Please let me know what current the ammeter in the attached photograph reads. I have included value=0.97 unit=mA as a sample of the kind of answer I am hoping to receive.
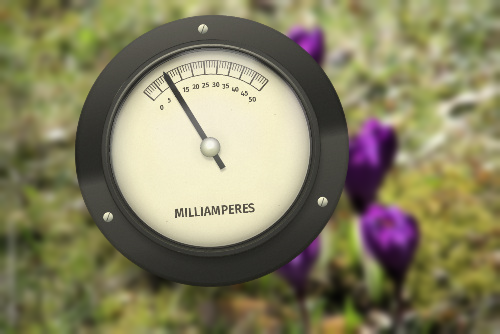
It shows value=10 unit=mA
